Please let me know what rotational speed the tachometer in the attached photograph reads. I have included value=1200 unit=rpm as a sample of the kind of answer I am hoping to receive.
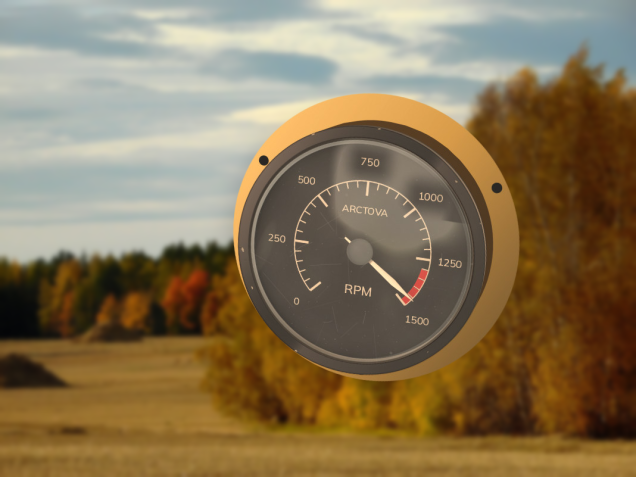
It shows value=1450 unit=rpm
